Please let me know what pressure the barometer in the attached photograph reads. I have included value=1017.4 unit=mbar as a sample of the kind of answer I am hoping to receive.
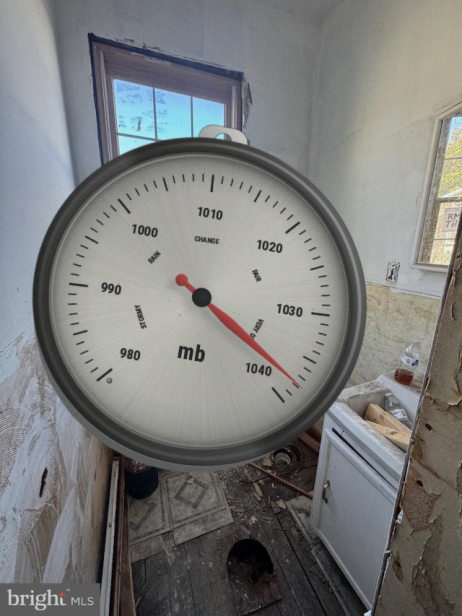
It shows value=1038 unit=mbar
